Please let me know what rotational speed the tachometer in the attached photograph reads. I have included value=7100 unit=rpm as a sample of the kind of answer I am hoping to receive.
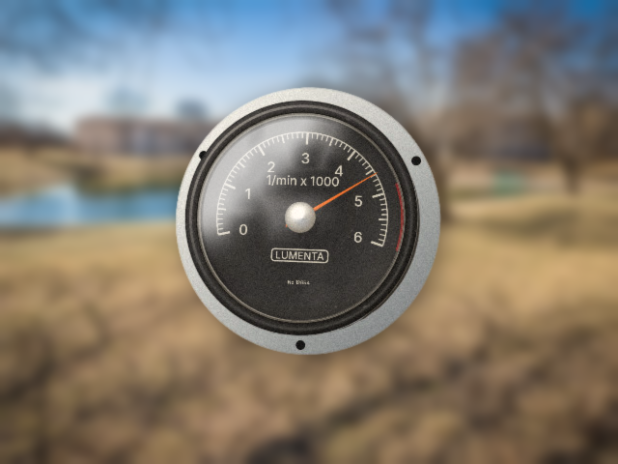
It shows value=4600 unit=rpm
